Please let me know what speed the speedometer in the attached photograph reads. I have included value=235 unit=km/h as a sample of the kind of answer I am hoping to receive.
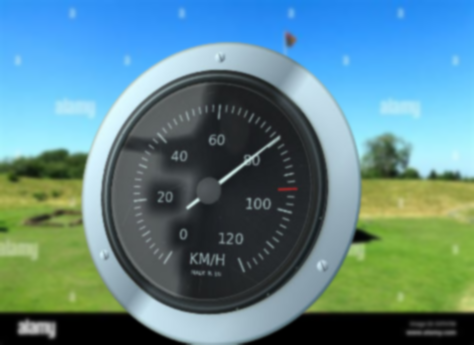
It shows value=80 unit=km/h
